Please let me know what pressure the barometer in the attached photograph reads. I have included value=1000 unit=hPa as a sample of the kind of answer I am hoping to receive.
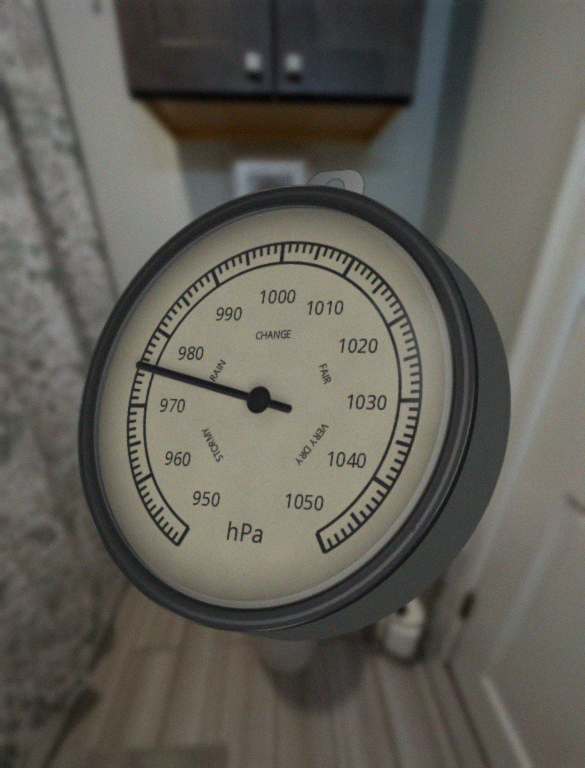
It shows value=975 unit=hPa
